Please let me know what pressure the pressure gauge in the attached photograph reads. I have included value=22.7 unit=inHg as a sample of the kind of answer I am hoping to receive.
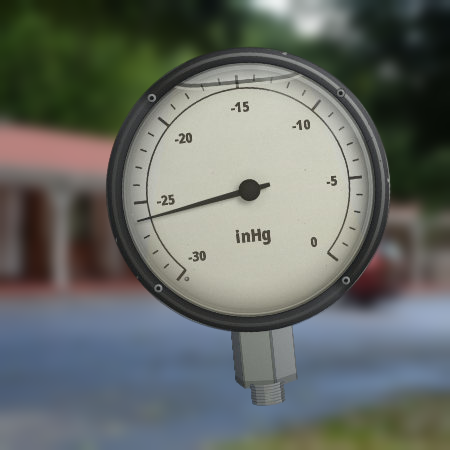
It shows value=-26 unit=inHg
